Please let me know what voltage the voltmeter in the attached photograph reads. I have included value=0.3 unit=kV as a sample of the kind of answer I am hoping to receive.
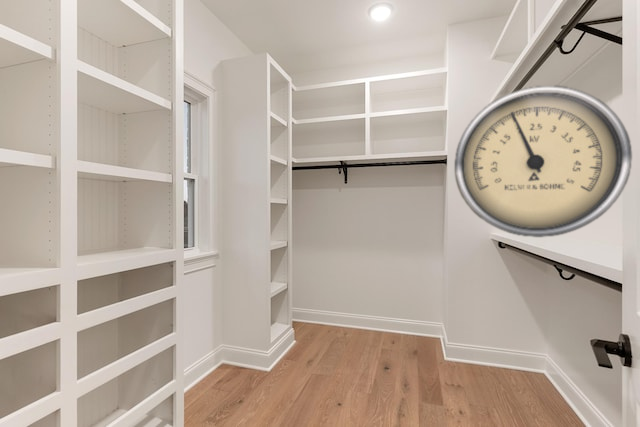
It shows value=2 unit=kV
